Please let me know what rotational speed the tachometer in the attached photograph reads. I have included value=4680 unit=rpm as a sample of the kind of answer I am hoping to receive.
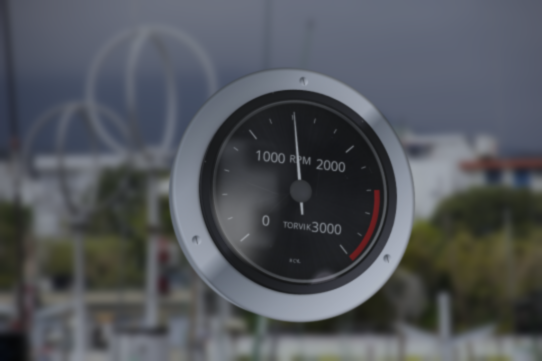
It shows value=1400 unit=rpm
